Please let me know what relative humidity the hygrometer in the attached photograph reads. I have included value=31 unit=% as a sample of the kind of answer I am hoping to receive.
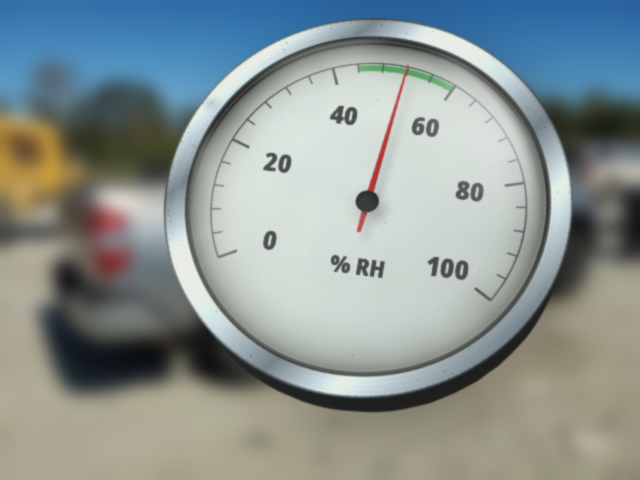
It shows value=52 unit=%
